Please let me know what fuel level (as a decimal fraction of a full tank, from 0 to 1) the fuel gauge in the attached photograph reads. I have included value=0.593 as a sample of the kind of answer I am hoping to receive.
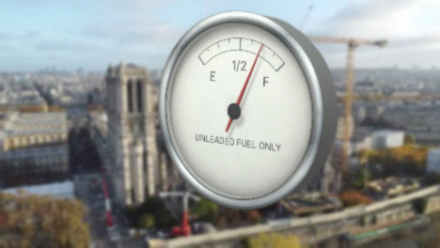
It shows value=0.75
